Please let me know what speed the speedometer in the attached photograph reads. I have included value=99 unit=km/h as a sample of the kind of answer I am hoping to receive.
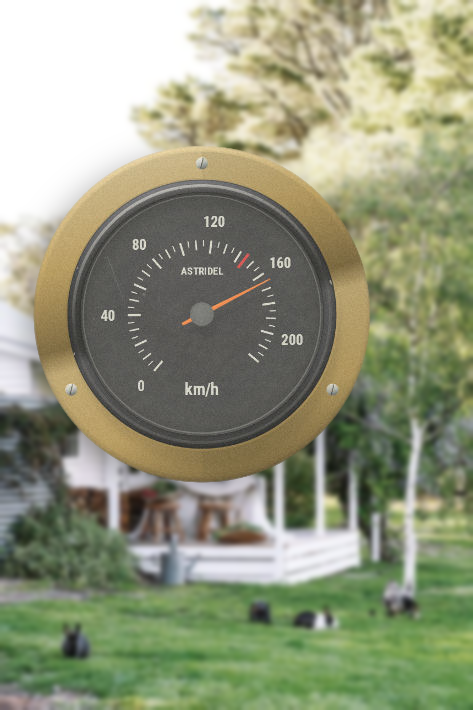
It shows value=165 unit=km/h
